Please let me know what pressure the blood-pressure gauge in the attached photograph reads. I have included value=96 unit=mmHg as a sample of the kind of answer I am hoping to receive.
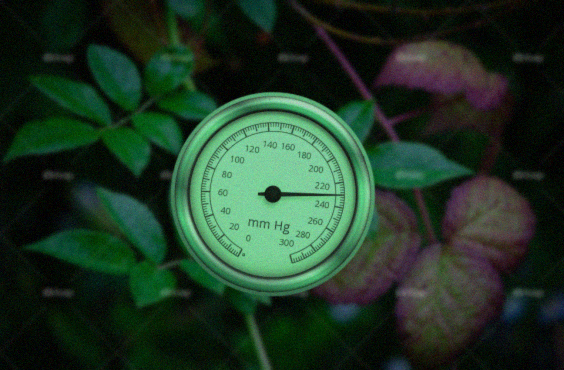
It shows value=230 unit=mmHg
